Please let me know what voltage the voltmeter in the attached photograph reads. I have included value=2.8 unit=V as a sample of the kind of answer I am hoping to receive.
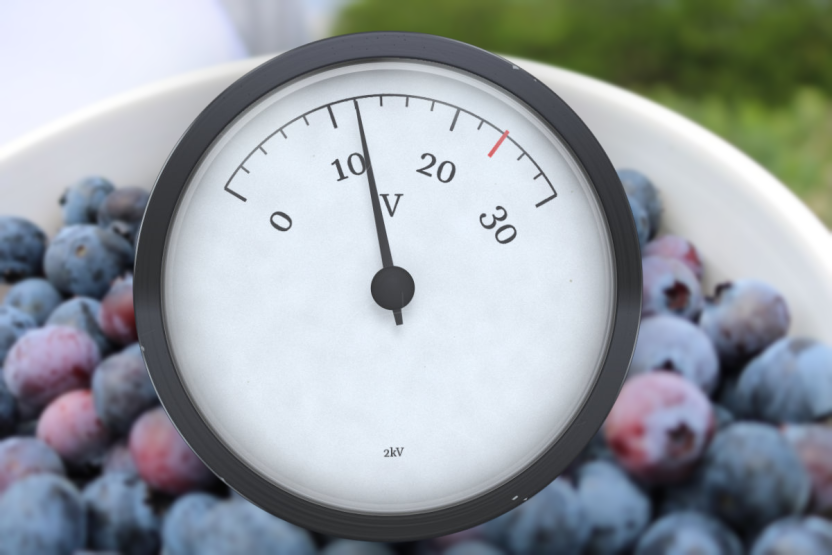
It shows value=12 unit=V
